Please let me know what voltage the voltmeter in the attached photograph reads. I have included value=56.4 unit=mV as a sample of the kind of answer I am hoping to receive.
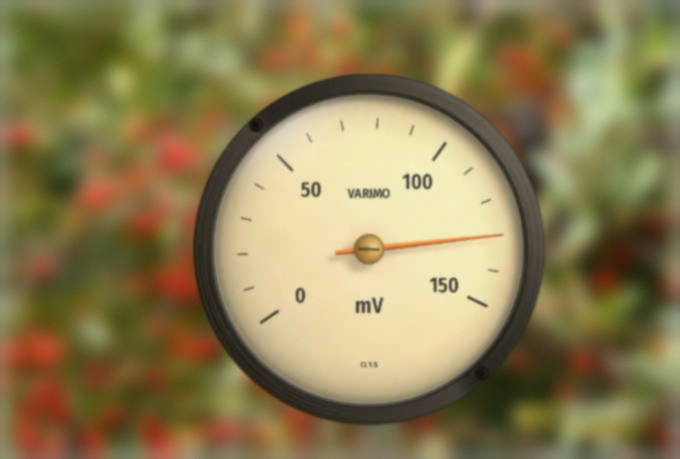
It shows value=130 unit=mV
